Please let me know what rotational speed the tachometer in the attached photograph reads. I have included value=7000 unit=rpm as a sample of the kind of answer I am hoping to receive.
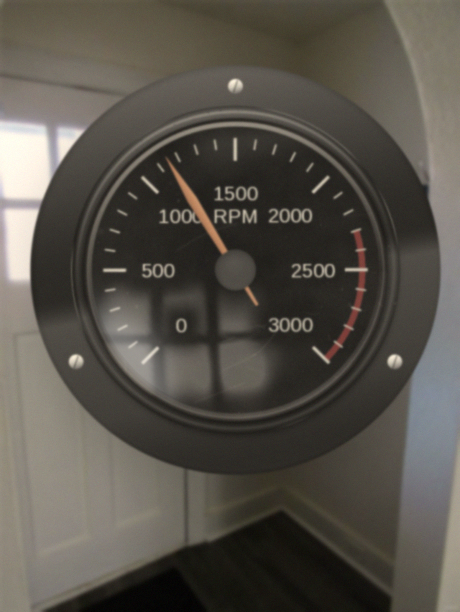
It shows value=1150 unit=rpm
